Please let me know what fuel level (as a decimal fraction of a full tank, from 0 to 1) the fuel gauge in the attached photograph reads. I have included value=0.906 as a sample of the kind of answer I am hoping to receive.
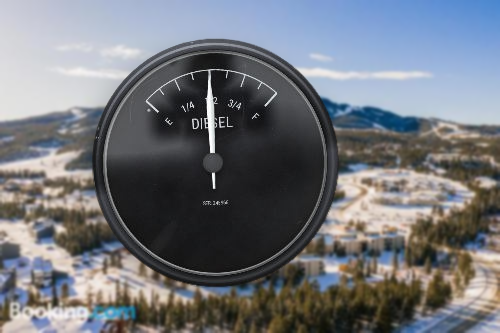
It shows value=0.5
